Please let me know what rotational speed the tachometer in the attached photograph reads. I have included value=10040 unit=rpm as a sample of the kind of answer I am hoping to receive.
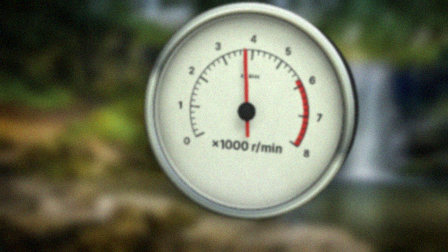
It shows value=3800 unit=rpm
